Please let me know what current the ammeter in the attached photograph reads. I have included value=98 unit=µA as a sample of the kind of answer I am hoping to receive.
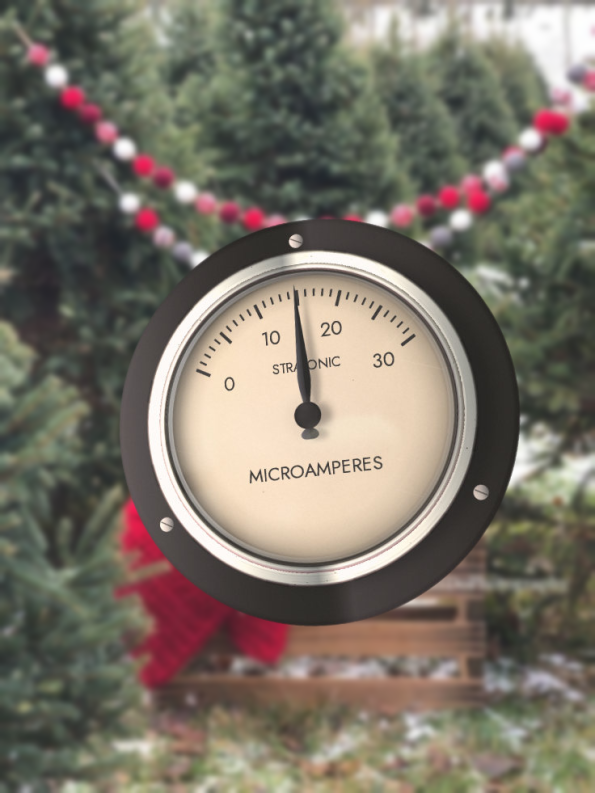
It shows value=15 unit=µA
